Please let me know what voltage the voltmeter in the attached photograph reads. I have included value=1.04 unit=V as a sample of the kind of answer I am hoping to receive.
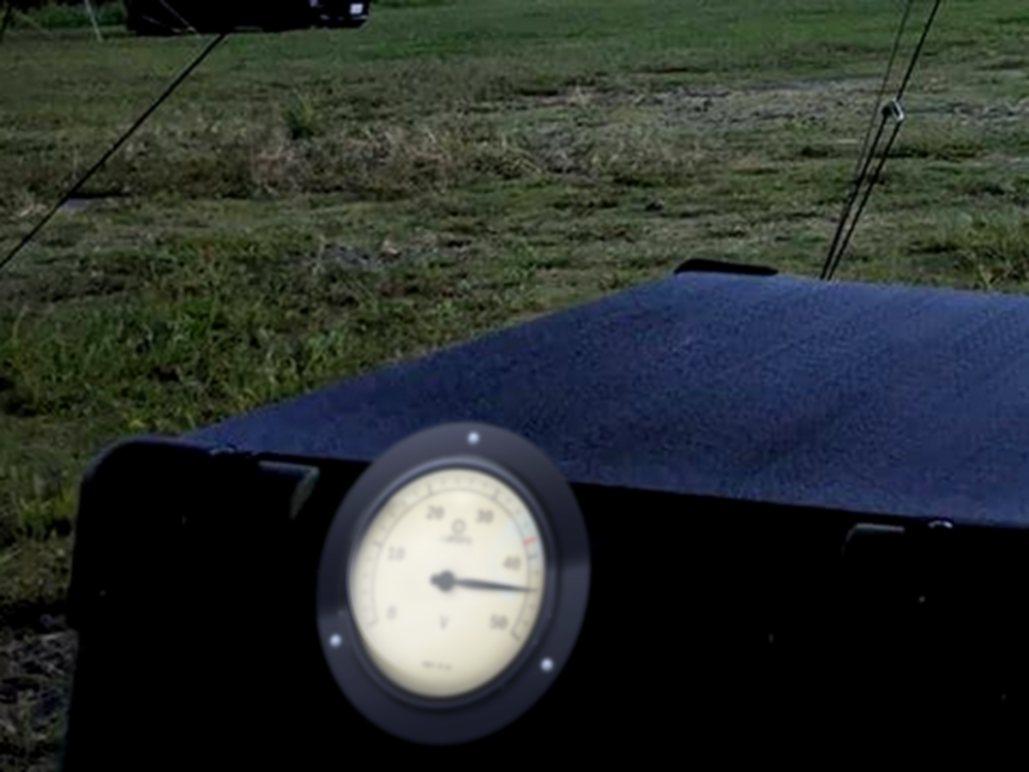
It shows value=44 unit=V
